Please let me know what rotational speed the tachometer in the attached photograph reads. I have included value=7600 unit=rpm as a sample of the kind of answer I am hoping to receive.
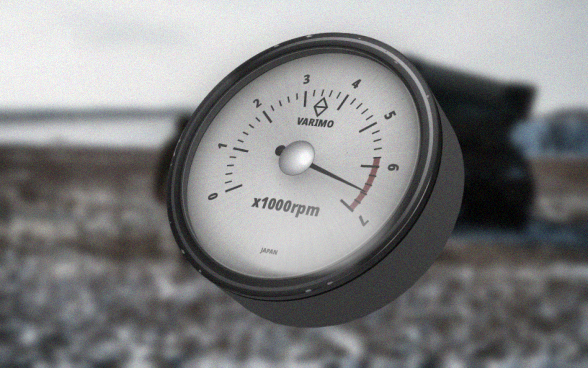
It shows value=6600 unit=rpm
